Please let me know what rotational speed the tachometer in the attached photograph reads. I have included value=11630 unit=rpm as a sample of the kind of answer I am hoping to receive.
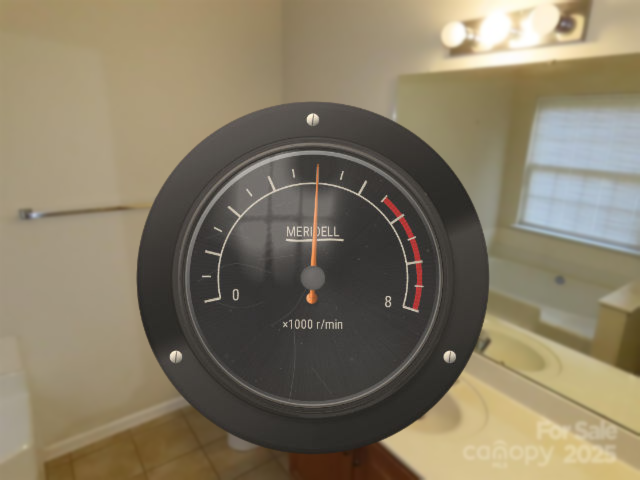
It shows value=4000 unit=rpm
